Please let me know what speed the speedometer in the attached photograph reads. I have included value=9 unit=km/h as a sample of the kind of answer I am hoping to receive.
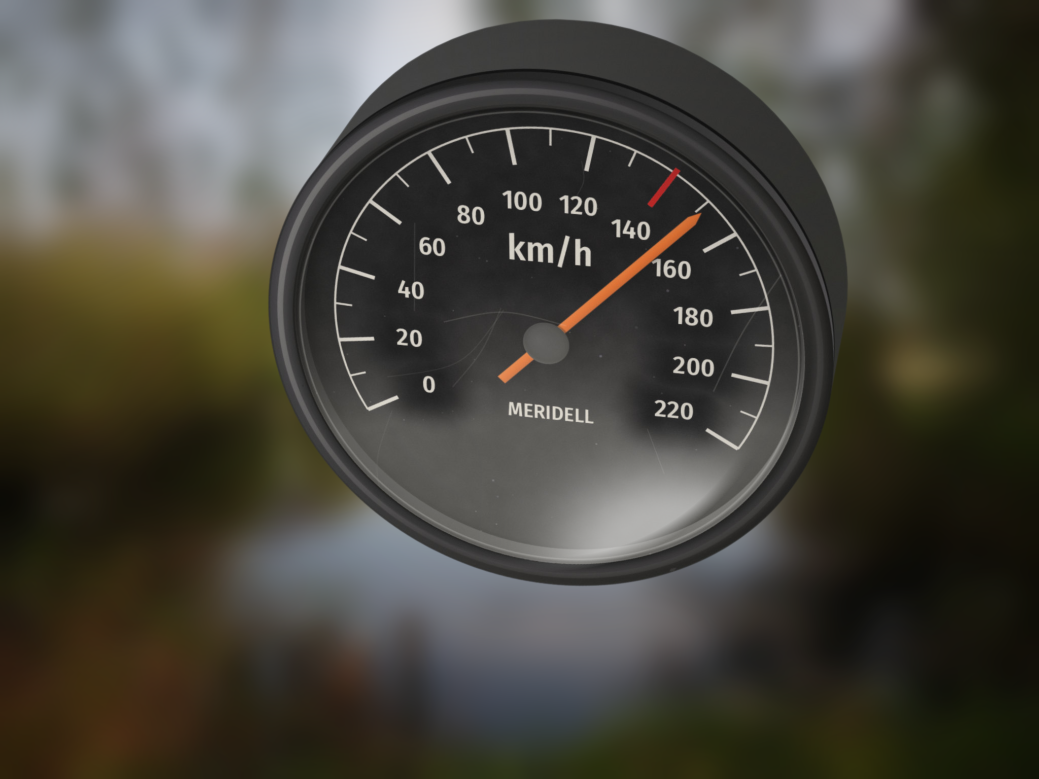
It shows value=150 unit=km/h
